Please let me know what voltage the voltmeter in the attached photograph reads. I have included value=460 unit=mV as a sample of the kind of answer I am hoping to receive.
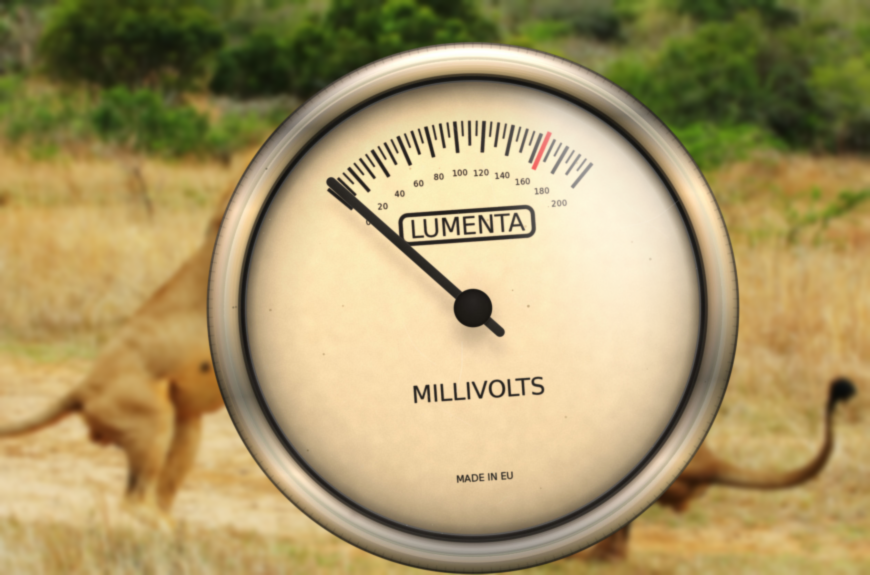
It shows value=5 unit=mV
